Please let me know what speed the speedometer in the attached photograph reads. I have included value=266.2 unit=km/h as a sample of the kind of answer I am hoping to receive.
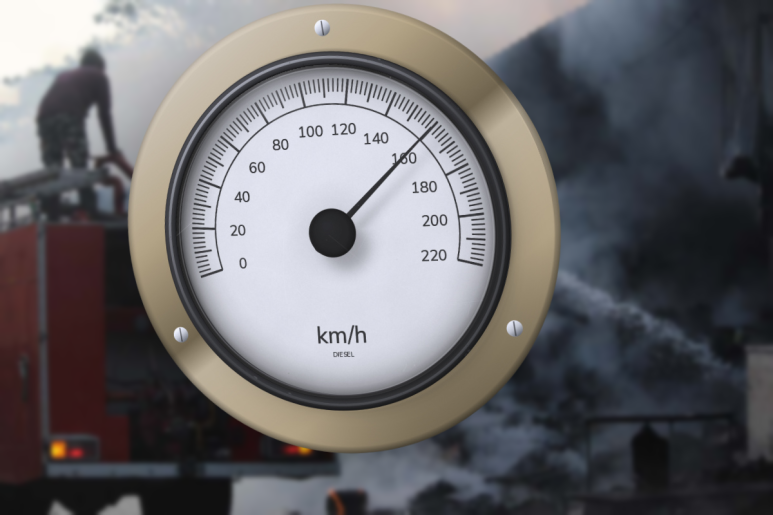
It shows value=160 unit=km/h
